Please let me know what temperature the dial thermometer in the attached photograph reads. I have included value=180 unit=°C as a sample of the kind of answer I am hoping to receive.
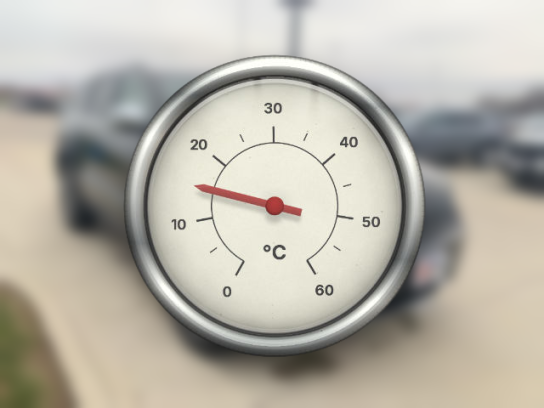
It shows value=15 unit=°C
